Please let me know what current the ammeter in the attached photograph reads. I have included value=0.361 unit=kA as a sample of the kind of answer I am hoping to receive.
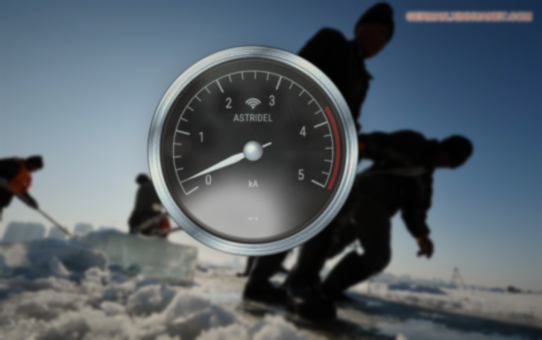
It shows value=0.2 unit=kA
